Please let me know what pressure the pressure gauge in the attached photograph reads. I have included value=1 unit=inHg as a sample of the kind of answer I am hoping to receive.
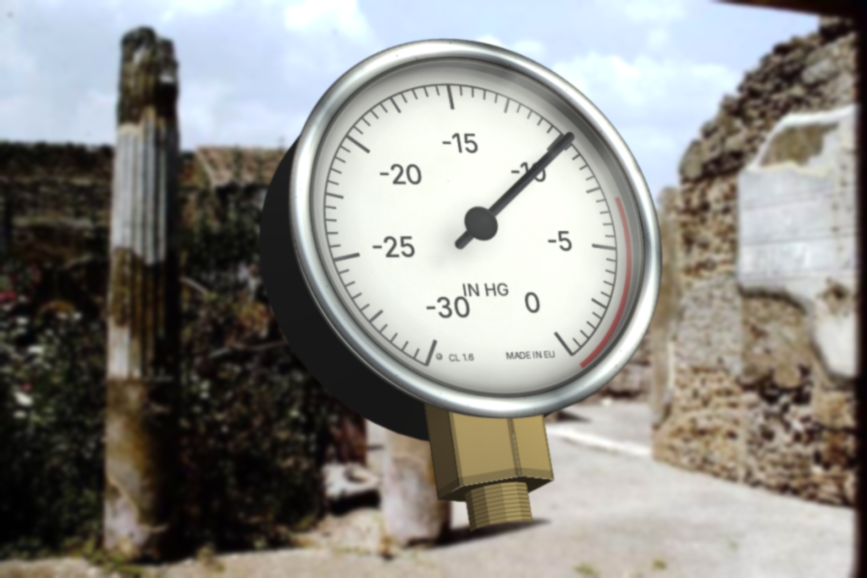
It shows value=-9.75 unit=inHg
